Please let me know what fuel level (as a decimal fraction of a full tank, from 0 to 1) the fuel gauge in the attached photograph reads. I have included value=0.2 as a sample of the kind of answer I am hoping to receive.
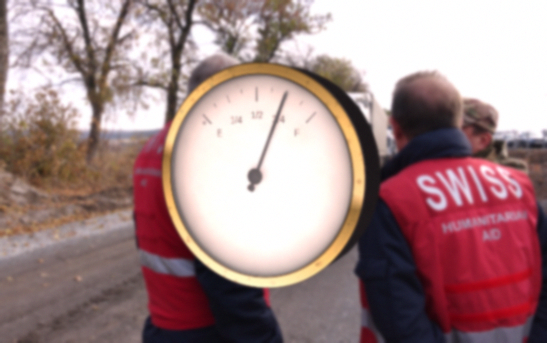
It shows value=0.75
